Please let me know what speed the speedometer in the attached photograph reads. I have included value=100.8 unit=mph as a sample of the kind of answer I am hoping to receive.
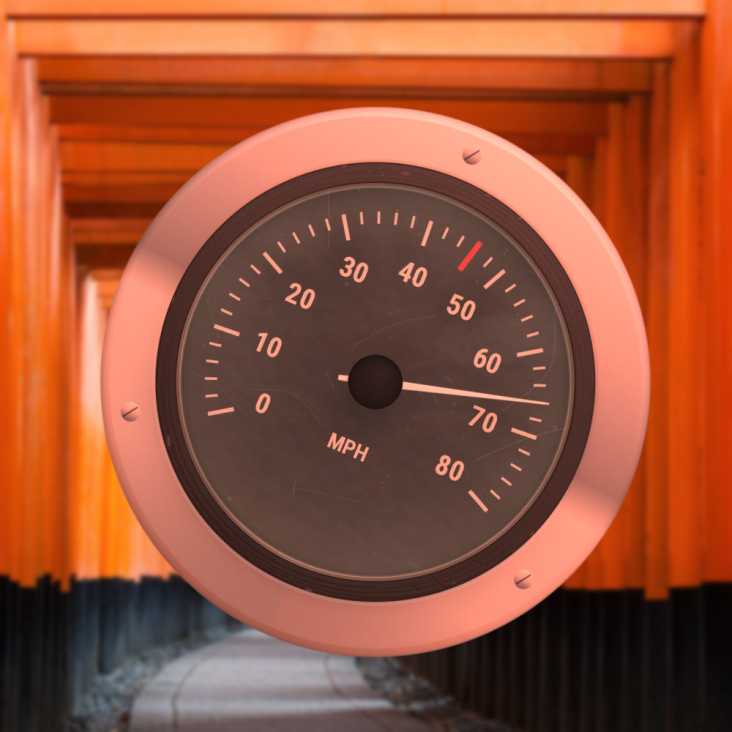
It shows value=66 unit=mph
